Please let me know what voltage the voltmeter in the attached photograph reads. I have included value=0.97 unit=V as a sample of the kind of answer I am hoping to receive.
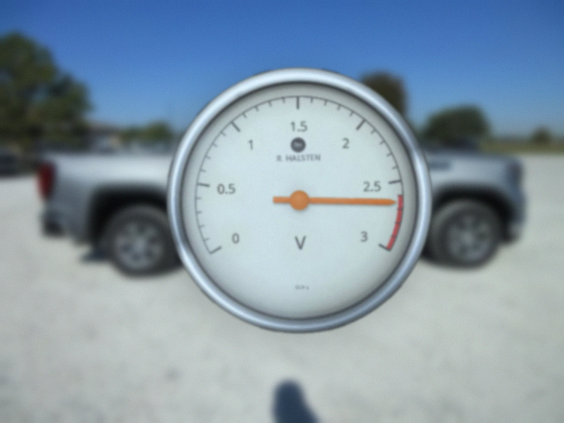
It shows value=2.65 unit=V
